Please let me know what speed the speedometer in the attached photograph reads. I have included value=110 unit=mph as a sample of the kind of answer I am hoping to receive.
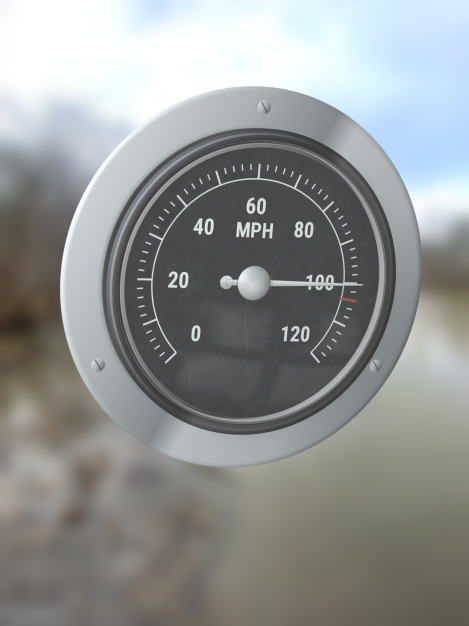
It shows value=100 unit=mph
